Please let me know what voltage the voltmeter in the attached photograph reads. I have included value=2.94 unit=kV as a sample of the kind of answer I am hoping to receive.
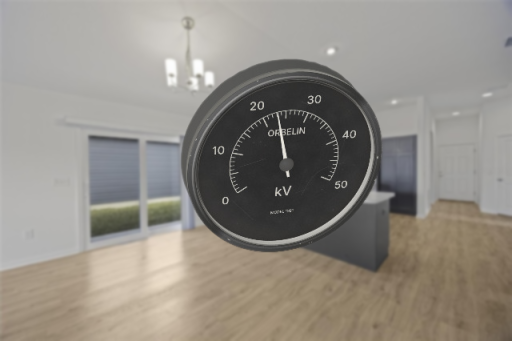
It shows value=23 unit=kV
